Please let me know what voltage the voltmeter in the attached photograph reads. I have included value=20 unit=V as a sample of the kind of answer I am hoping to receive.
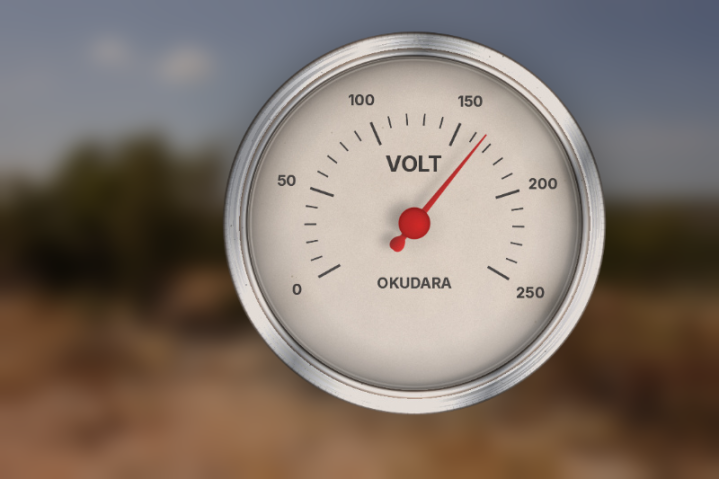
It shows value=165 unit=V
